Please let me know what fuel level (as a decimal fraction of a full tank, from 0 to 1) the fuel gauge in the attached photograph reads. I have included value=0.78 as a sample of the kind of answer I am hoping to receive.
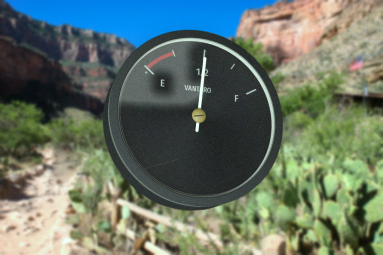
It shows value=0.5
